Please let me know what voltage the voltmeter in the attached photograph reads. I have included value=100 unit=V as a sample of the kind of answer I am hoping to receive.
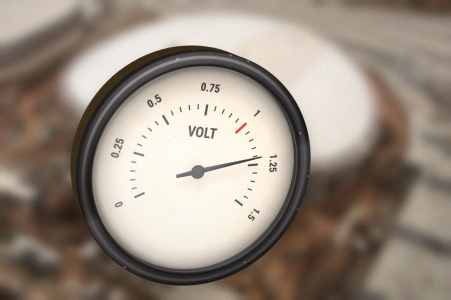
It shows value=1.2 unit=V
